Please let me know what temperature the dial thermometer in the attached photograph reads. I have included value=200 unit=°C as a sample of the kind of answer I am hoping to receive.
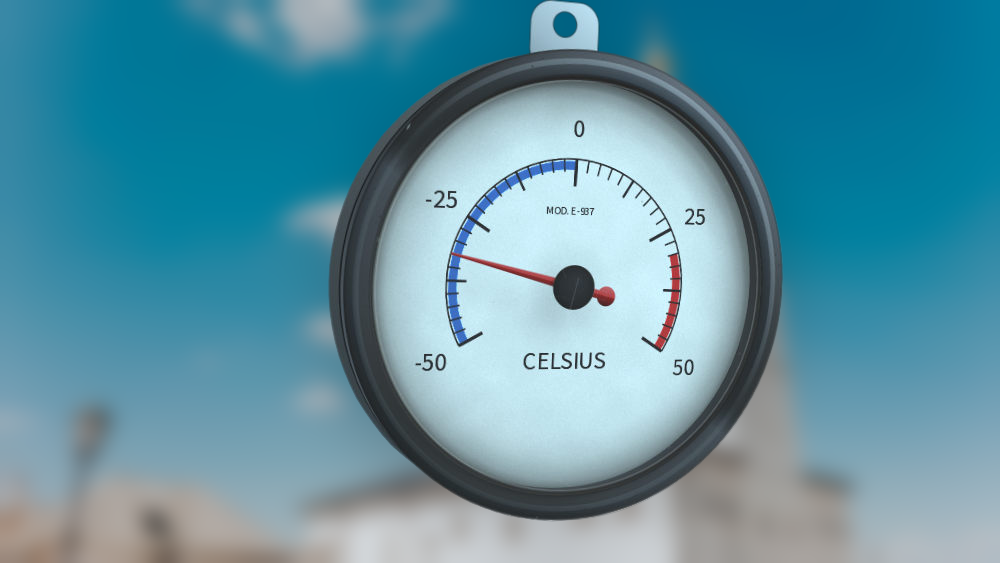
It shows value=-32.5 unit=°C
